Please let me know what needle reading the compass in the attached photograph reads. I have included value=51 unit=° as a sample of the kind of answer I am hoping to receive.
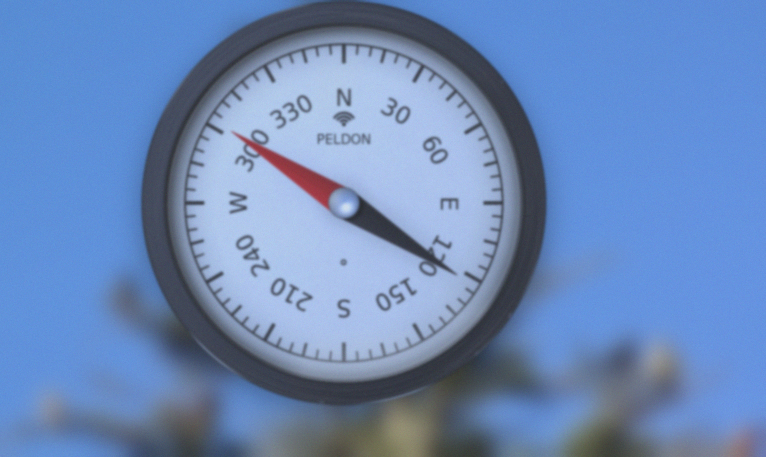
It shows value=302.5 unit=°
